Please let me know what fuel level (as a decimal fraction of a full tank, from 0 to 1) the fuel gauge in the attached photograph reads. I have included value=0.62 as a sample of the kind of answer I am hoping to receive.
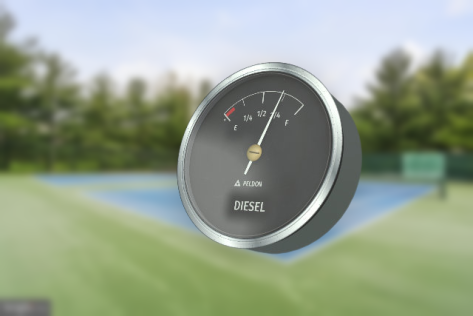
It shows value=0.75
